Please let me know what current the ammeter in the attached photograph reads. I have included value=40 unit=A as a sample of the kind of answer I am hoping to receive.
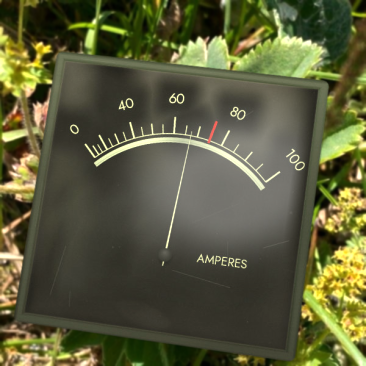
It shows value=67.5 unit=A
